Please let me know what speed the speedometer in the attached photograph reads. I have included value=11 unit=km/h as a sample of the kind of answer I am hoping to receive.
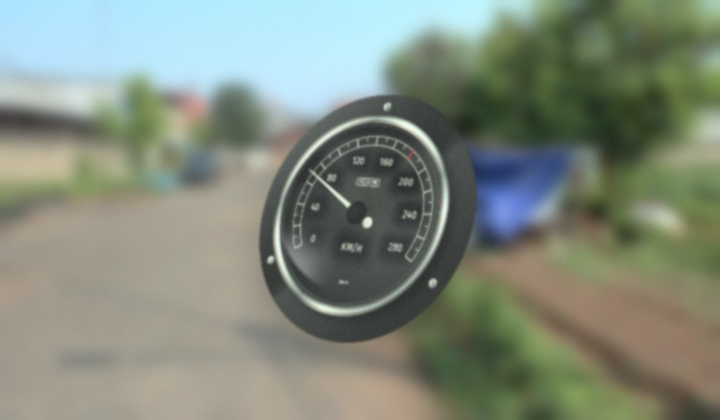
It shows value=70 unit=km/h
